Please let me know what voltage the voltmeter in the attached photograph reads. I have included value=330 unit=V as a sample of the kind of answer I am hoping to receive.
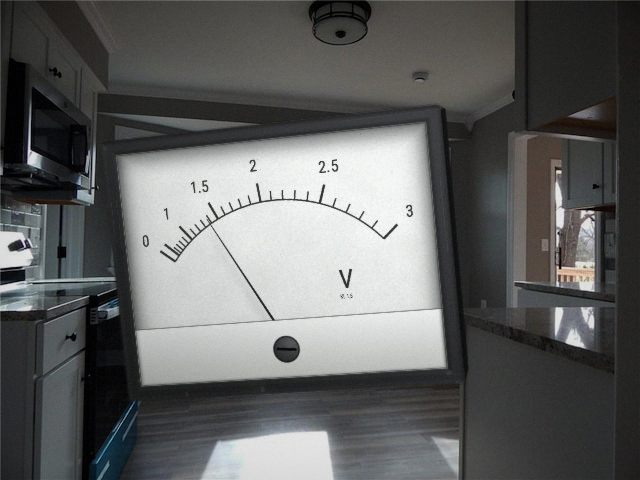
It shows value=1.4 unit=V
